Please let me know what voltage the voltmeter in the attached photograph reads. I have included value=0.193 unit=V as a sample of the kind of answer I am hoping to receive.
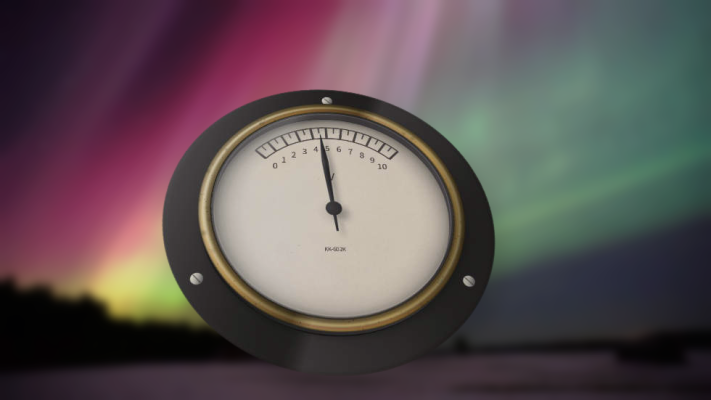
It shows value=4.5 unit=V
